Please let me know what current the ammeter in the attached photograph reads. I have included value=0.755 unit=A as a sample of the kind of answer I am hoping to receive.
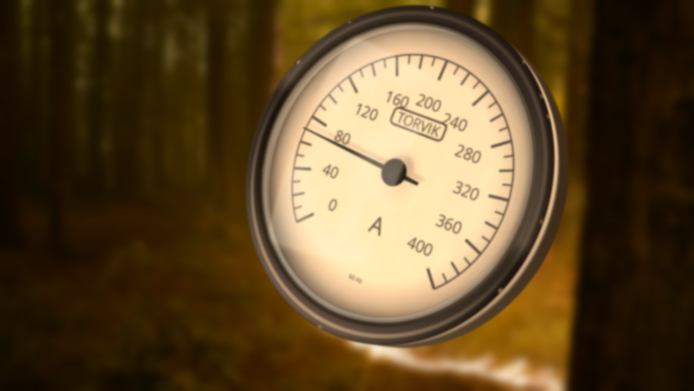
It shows value=70 unit=A
